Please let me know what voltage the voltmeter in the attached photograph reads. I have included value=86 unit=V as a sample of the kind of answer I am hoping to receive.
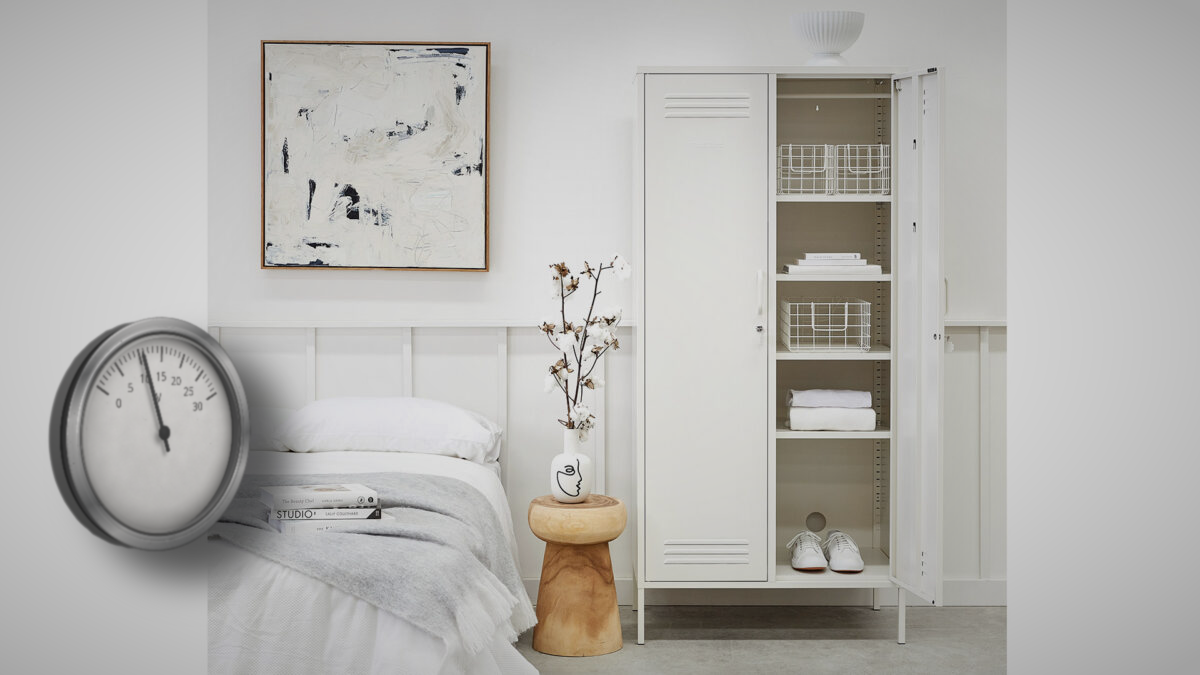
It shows value=10 unit=V
